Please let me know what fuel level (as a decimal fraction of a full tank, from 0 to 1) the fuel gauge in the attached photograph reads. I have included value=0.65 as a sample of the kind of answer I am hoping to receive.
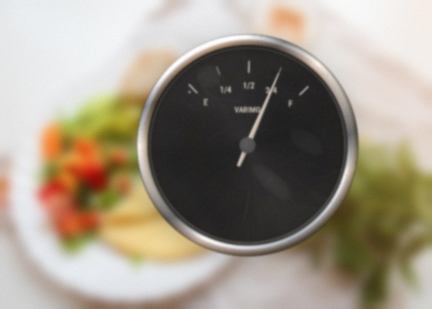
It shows value=0.75
